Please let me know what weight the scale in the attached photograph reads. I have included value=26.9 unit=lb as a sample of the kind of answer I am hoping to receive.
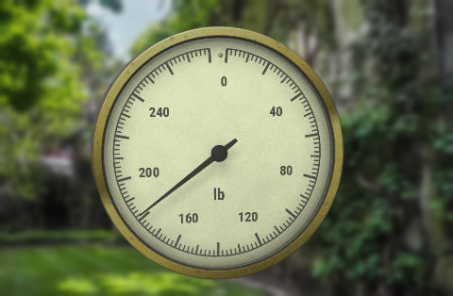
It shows value=182 unit=lb
